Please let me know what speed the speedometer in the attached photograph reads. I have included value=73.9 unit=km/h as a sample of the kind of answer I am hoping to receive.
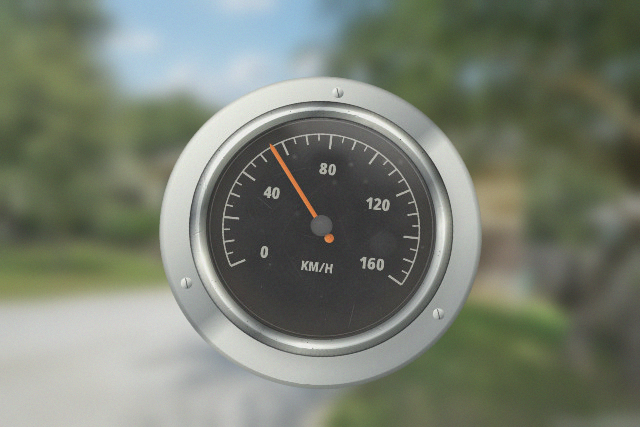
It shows value=55 unit=km/h
